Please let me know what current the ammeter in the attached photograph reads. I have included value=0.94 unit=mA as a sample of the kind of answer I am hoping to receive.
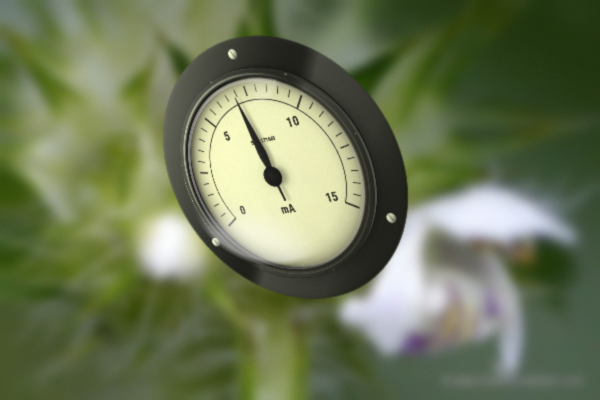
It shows value=7 unit=mA
